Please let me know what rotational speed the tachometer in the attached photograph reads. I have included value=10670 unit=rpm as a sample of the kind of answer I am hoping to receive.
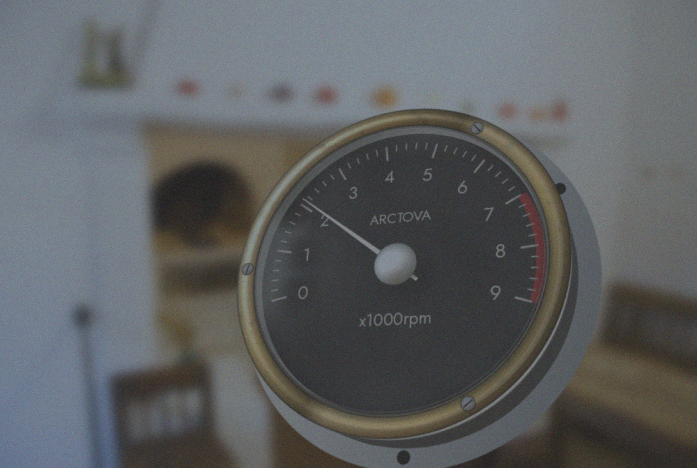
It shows value=2100 unit=rpm
